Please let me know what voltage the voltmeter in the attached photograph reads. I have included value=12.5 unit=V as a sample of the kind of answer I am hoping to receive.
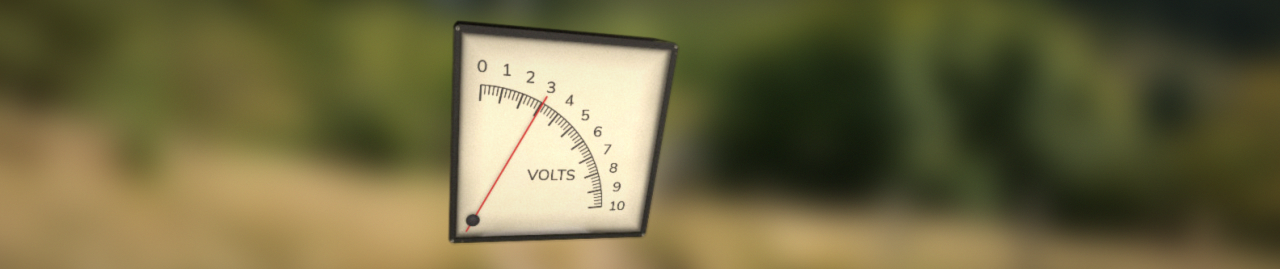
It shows value=3 unit=V
